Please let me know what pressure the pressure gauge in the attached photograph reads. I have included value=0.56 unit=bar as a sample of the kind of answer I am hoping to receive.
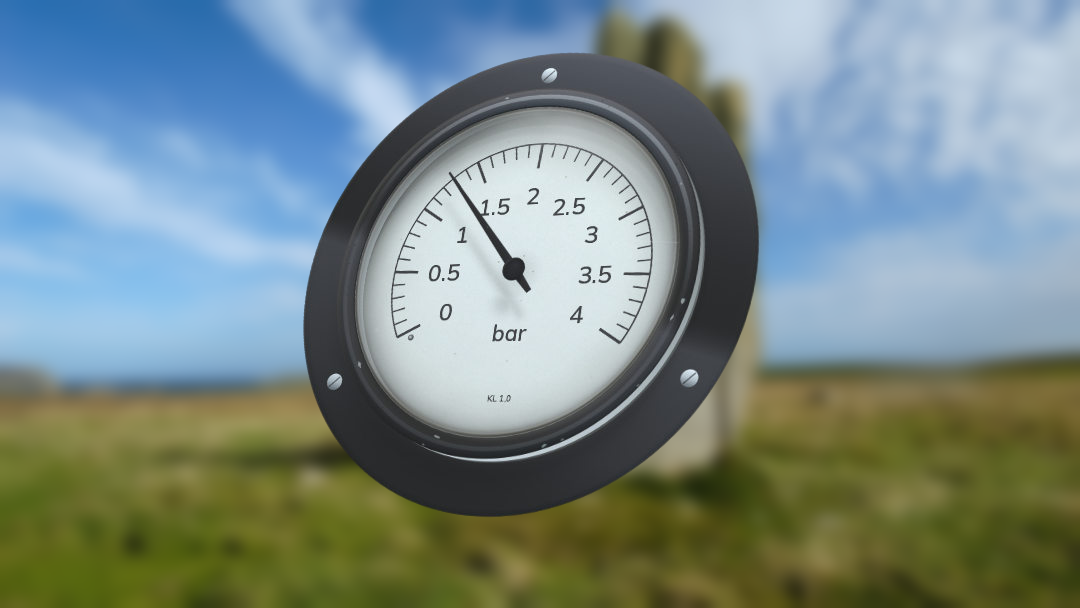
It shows value=1.3 unit=bar
